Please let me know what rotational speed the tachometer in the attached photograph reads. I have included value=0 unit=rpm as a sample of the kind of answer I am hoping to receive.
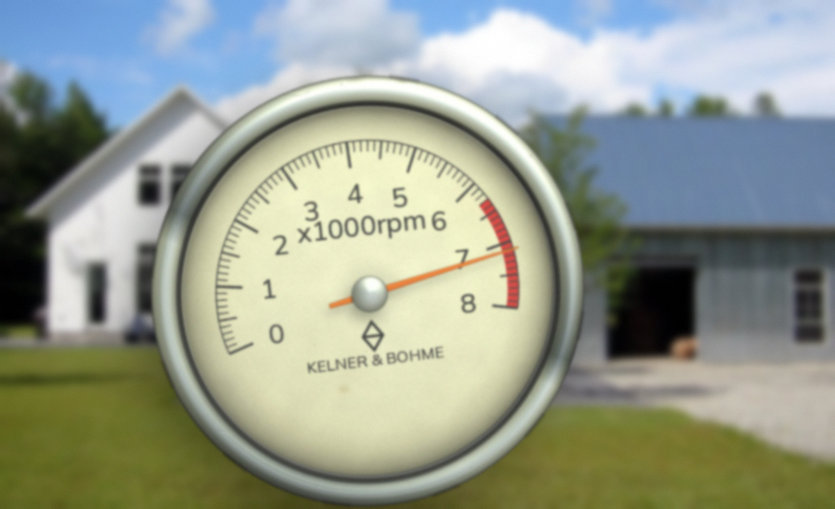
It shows value=7100 unit=rpm
